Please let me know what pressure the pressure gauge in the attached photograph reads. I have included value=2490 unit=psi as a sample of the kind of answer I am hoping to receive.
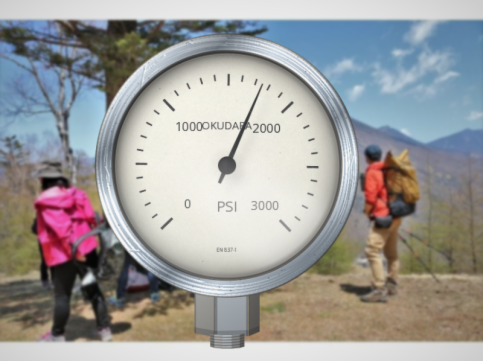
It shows value=1750 unit=psi
